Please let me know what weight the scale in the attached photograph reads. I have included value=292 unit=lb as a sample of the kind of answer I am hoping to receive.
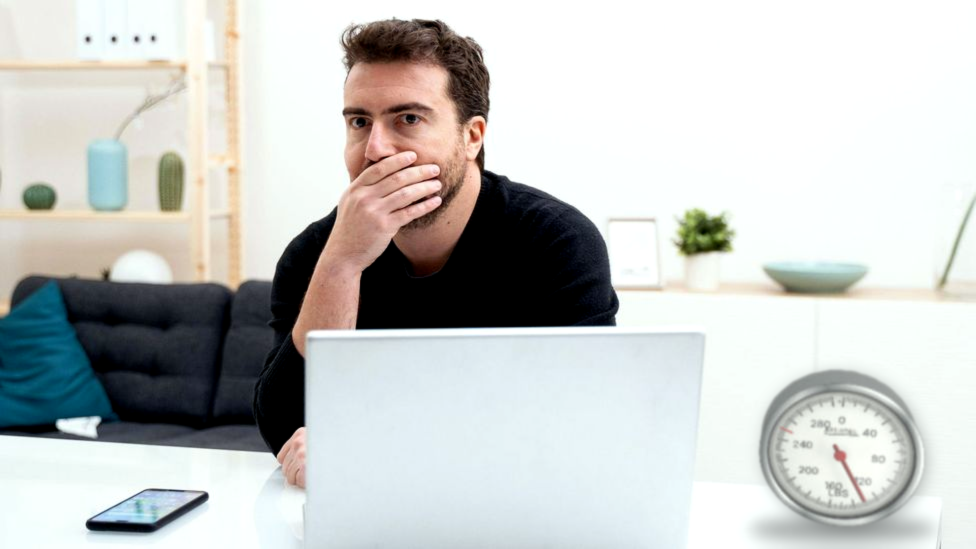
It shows value=130 unit=lb
